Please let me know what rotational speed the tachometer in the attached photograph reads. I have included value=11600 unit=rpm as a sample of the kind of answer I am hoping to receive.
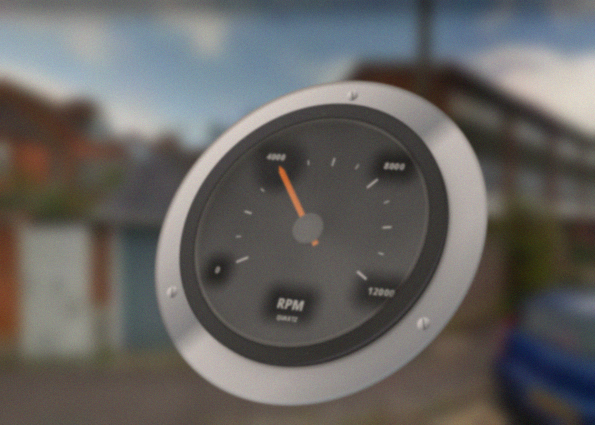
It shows value=4000 unit=rpm
